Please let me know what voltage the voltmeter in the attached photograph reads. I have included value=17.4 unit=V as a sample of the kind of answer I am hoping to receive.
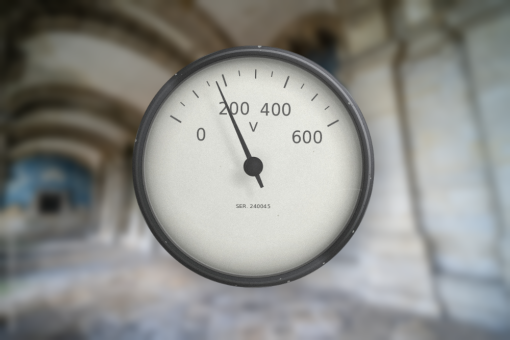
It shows value=175 unit=V
